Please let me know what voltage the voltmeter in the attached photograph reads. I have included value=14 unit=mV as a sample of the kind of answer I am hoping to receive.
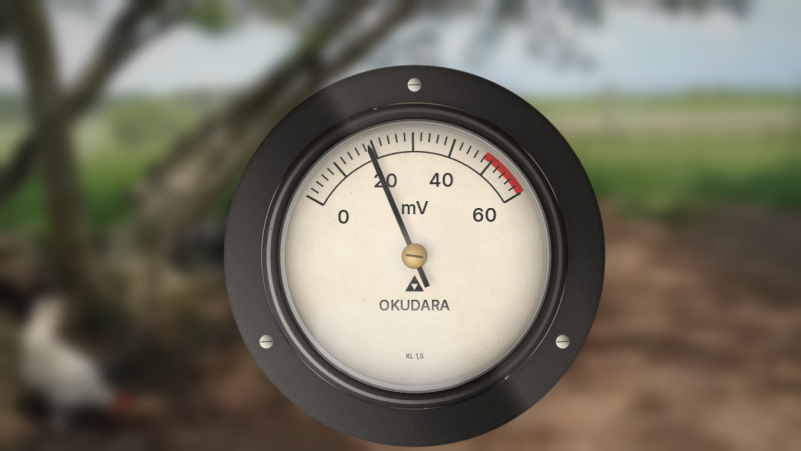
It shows value=19 unit=mV
